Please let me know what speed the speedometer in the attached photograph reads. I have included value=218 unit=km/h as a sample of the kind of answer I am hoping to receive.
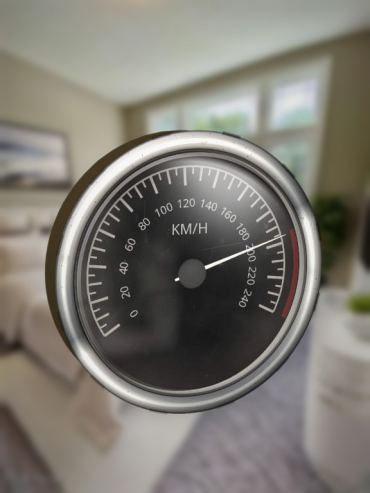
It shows value=195 unit=km/h
